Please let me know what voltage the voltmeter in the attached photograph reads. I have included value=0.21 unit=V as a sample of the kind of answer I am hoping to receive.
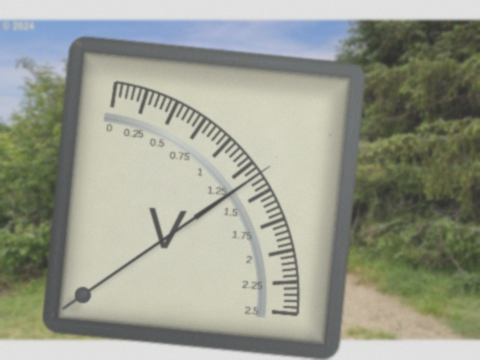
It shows value=1.35 unit=V
